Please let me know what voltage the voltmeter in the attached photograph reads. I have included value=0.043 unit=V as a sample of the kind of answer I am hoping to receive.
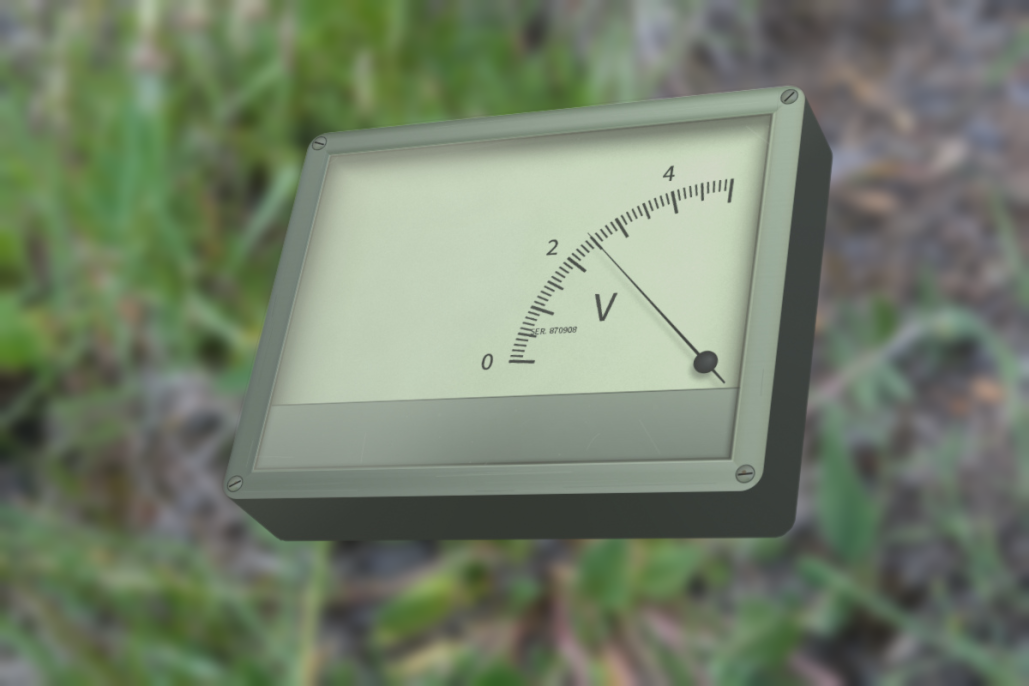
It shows value=2.5 unit=V
